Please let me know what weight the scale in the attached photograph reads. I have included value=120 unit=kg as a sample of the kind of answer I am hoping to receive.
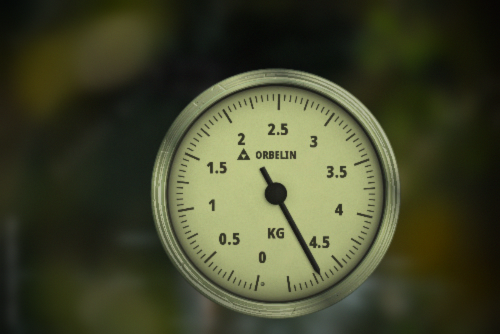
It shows value=4.7 unit=kg
